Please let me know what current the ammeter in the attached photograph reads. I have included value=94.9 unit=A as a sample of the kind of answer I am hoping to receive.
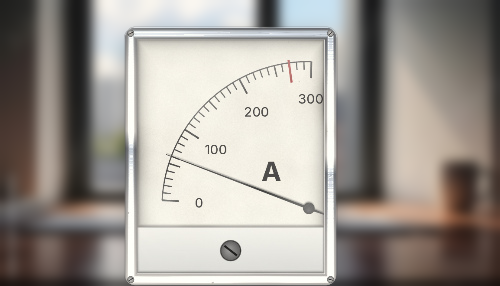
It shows value=60 unit=A
